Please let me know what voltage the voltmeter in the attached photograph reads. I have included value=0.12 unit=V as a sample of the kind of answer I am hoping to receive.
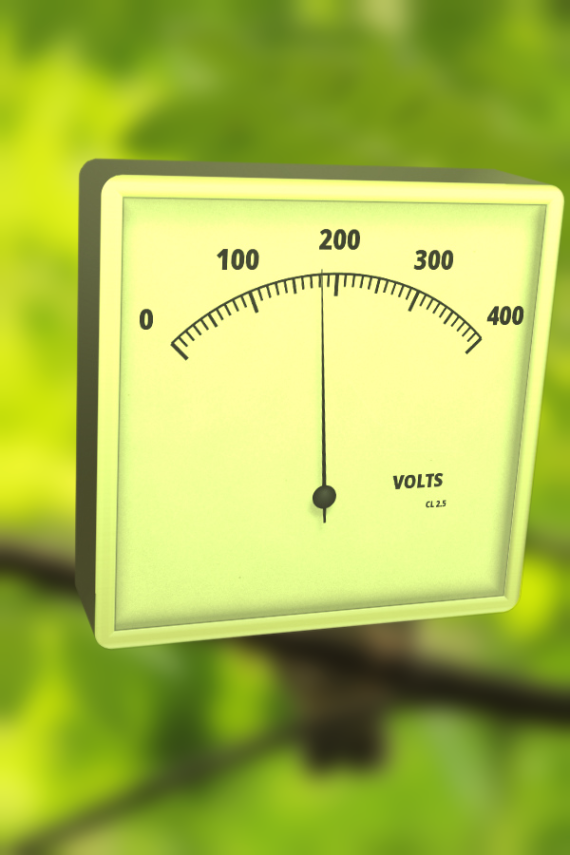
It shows value=180 unit=V
